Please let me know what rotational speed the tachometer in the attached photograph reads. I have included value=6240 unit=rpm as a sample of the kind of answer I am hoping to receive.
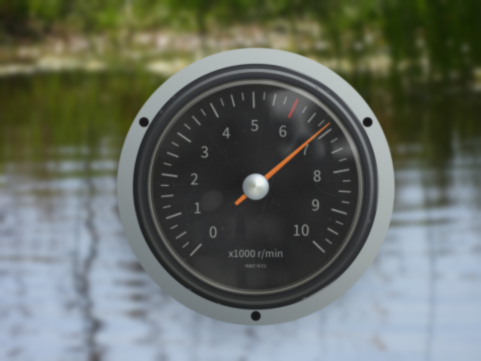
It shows value=6875 unit=rpm
